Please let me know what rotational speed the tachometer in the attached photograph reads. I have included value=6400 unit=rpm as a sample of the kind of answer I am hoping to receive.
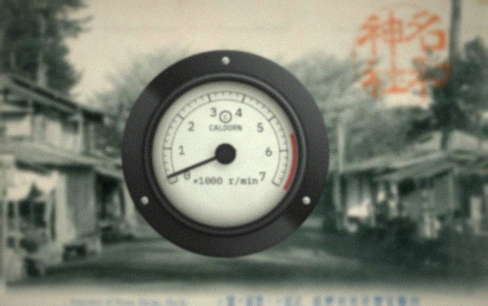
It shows value=200 unit=rpm
